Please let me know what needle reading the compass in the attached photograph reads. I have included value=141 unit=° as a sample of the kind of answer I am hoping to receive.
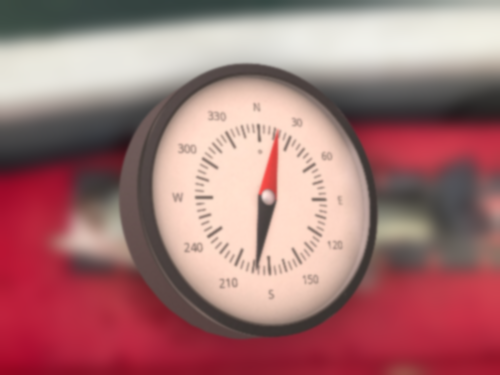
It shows value=15 unit=°
